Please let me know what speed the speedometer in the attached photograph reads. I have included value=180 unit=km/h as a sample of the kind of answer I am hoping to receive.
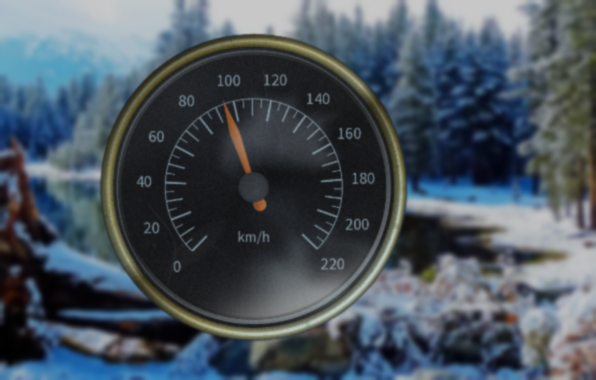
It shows value=95 unit=km/h
